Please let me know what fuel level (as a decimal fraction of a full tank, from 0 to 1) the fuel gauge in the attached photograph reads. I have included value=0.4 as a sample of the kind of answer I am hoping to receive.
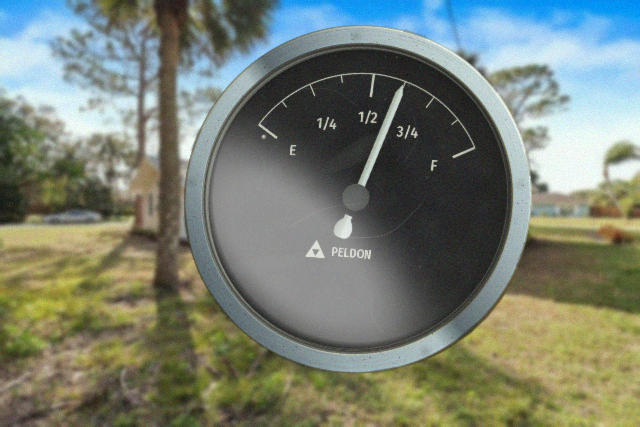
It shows value=0.625
